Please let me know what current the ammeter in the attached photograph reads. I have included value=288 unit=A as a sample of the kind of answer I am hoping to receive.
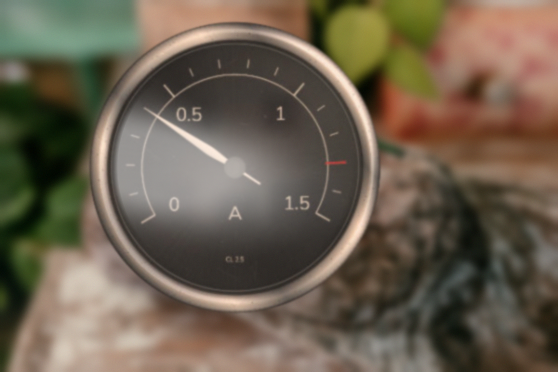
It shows value=0.4 unit=A
